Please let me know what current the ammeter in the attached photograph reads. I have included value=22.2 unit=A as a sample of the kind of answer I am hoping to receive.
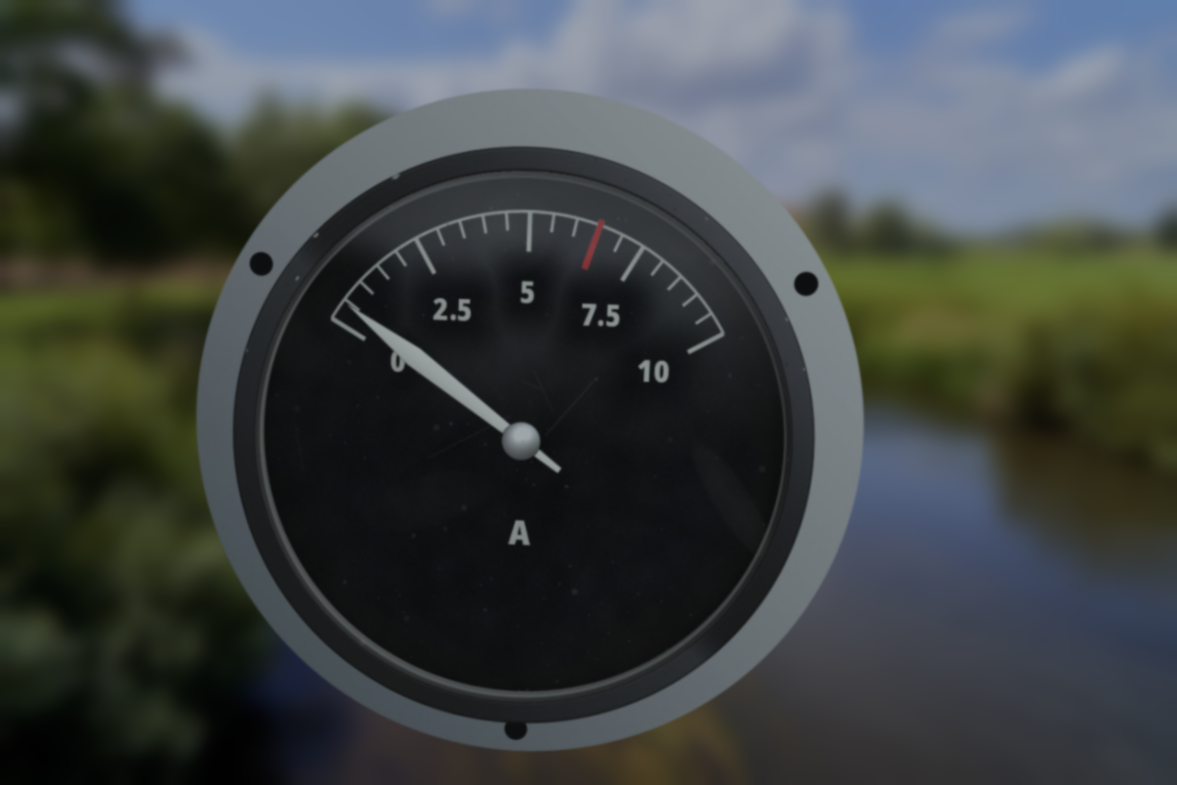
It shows value=0.5 unit=A
